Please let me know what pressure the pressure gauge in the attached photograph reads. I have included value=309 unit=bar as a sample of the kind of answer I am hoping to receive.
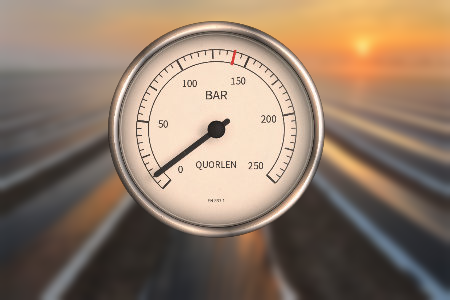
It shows value=10 unit=bar
